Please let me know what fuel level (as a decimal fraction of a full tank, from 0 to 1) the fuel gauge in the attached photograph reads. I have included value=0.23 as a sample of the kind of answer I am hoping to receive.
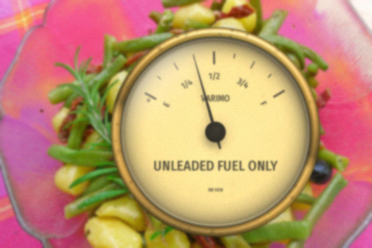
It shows value=0.375
